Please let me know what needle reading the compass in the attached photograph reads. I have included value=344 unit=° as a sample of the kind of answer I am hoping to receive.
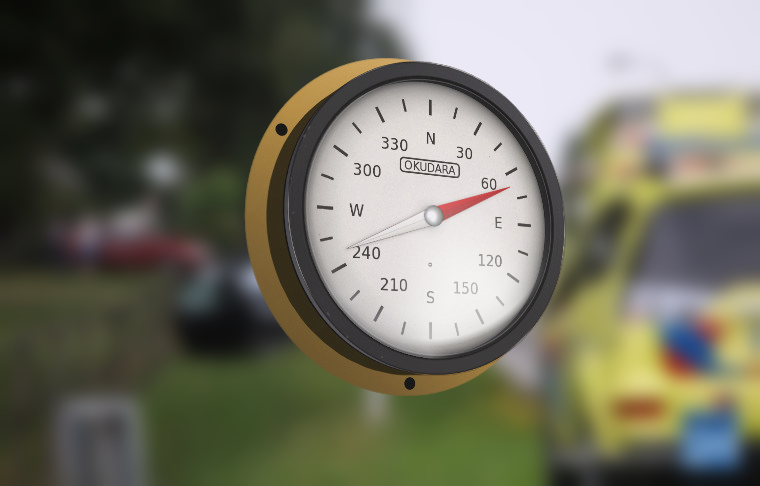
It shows value=67.5 unit=°
